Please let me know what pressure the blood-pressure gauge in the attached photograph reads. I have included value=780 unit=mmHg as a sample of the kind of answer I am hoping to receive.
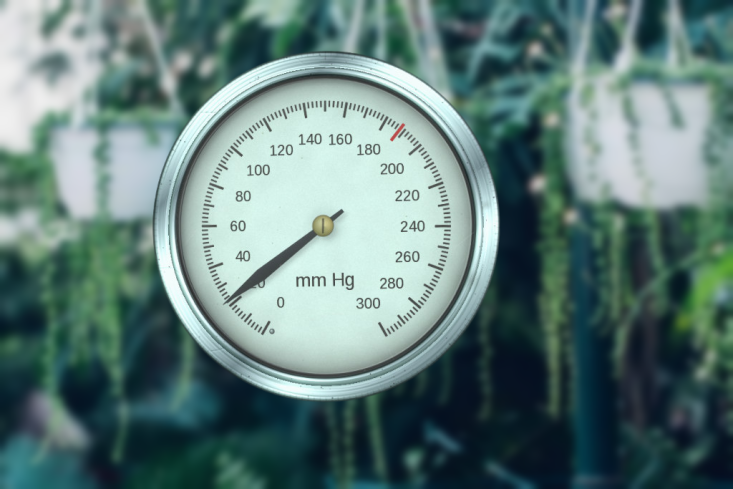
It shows value=22 unit=mmHg
